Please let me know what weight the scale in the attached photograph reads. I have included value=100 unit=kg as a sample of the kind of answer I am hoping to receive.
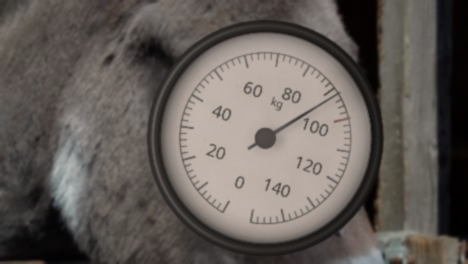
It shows value=92 unit=kg
